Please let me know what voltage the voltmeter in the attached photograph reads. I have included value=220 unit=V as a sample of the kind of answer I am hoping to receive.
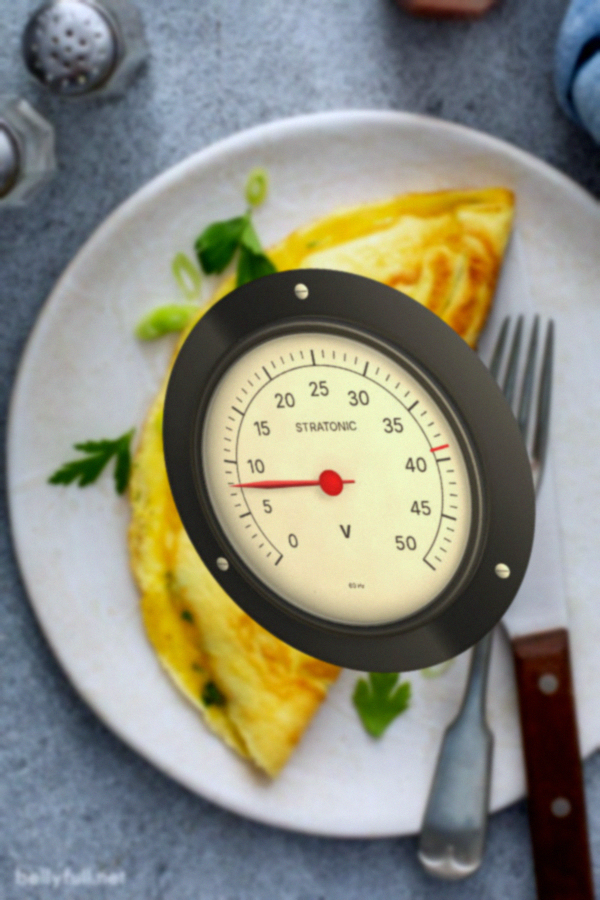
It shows value=8 unit=V
